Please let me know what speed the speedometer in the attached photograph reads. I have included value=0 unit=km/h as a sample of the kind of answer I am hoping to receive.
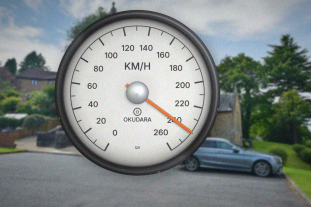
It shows value=240 unit=km/h
